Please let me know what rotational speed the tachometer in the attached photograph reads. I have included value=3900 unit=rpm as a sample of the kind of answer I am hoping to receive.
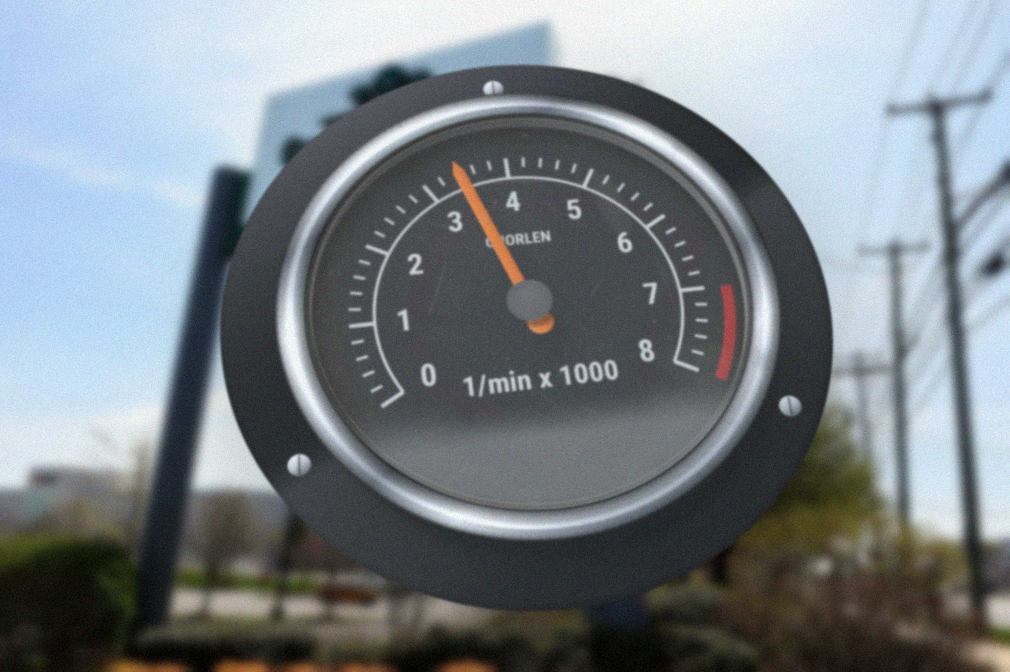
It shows value=3400 unit=rpm
